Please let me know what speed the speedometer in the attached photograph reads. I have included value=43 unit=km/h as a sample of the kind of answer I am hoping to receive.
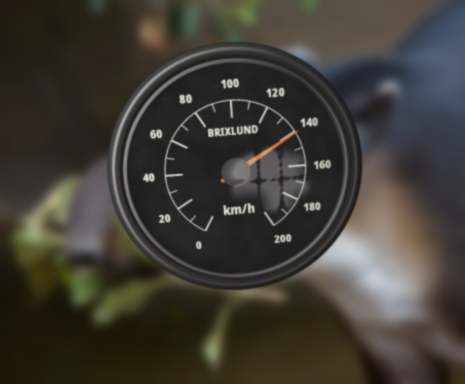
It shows value=140 unit=km/h
